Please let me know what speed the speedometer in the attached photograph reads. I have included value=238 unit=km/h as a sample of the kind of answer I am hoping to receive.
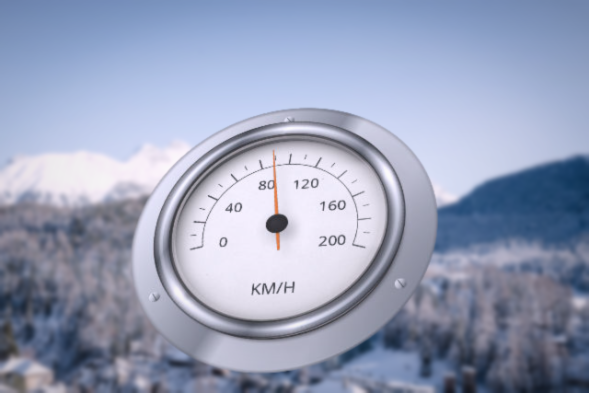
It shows value=90 unit=km/h
